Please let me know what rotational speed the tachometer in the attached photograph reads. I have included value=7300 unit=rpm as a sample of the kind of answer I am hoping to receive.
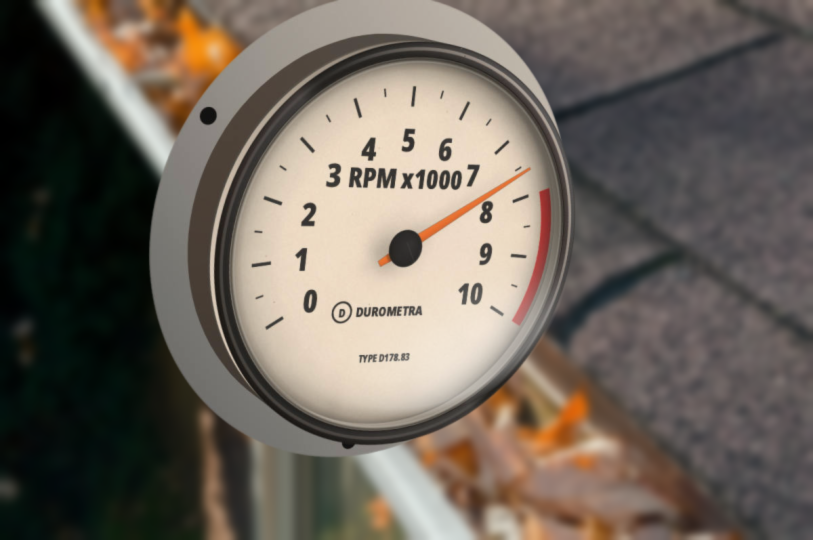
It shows value=7500 unit=rpm
